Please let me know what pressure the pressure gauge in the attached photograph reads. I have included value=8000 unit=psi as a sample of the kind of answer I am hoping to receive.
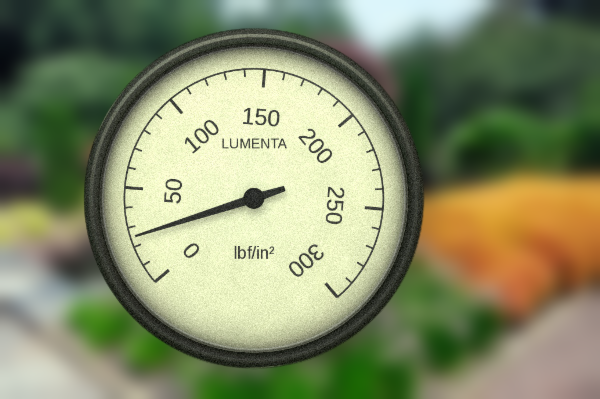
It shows value=25 unit=psi
